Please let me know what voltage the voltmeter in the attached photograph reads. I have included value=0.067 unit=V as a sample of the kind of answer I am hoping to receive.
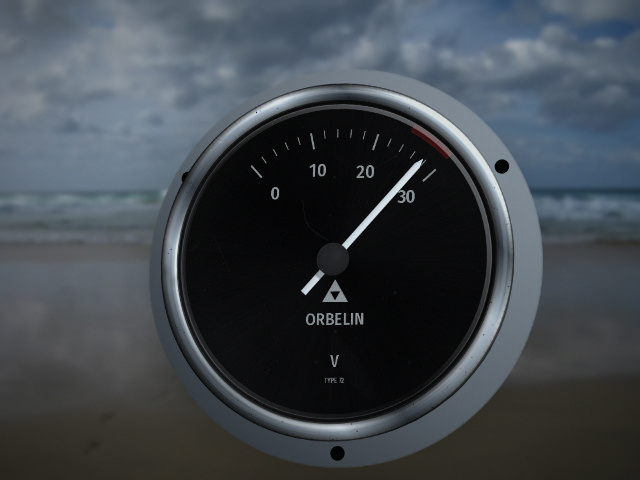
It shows value=28 unit=V
